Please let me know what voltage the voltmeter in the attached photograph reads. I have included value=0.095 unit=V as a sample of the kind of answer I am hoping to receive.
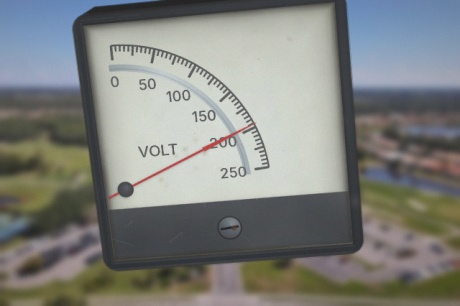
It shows value=195 unit=V
